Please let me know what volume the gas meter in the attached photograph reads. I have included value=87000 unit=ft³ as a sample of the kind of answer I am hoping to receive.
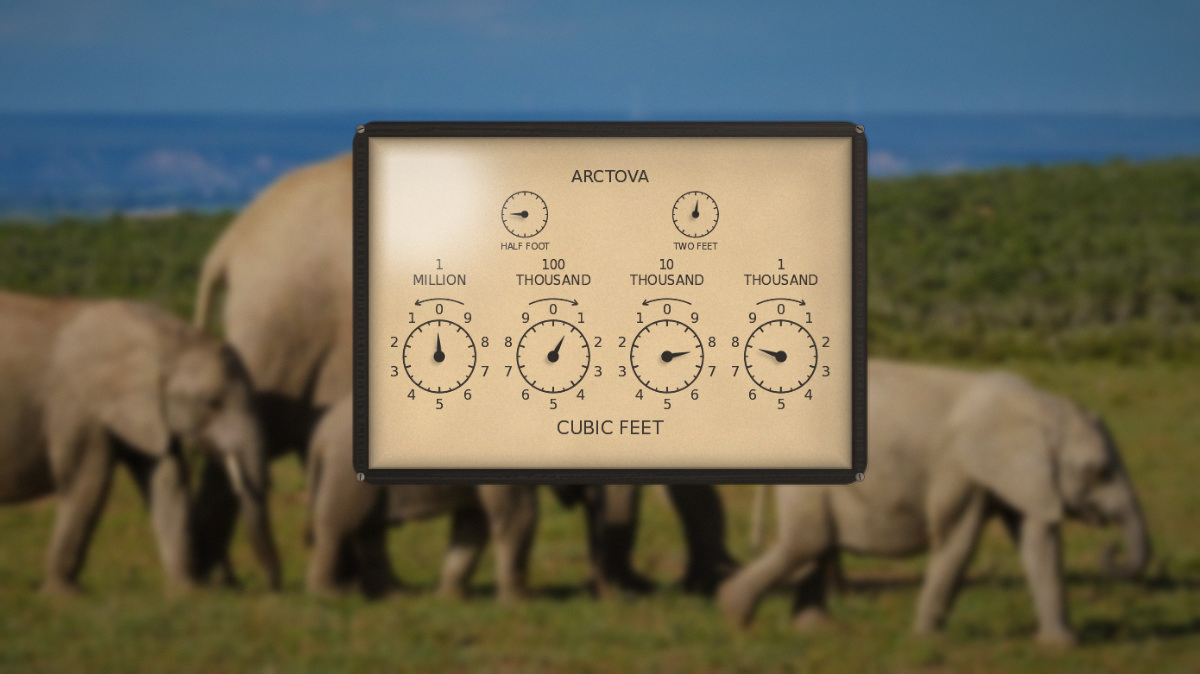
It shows value=7800 unit=ft³
